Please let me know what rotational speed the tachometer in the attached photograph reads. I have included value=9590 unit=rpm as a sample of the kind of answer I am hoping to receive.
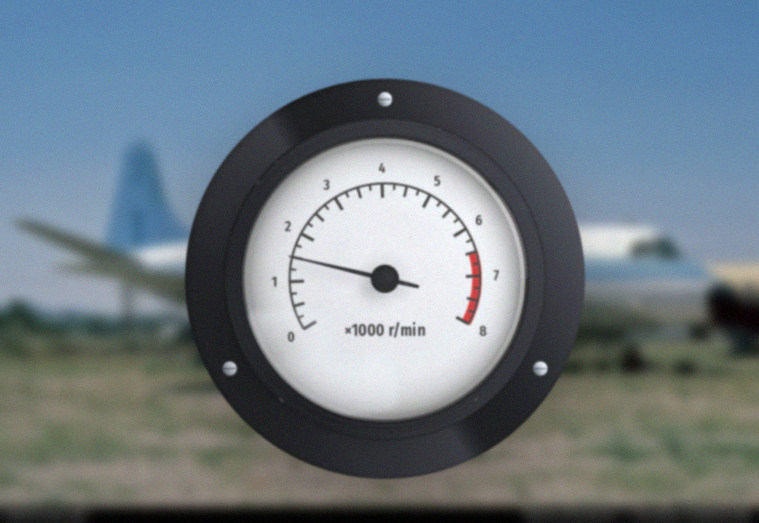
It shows value=1500 unit=rpm
